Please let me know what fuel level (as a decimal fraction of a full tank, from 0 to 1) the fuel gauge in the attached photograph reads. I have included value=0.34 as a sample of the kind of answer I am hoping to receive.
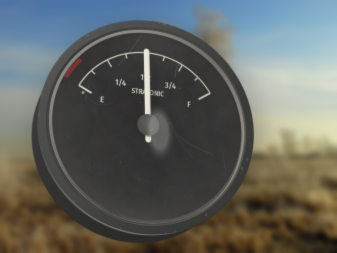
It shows value=0.5
